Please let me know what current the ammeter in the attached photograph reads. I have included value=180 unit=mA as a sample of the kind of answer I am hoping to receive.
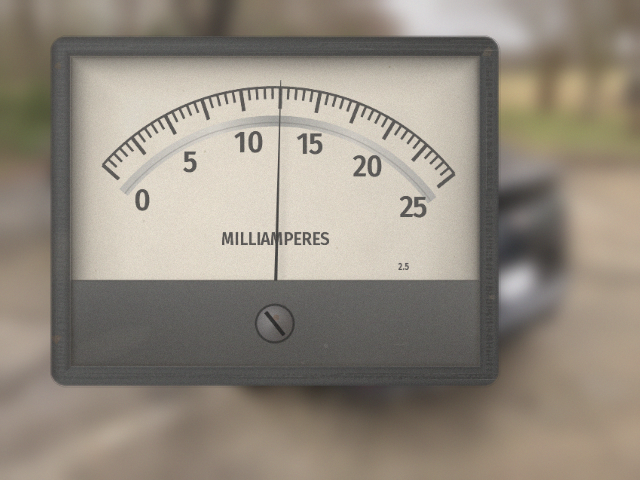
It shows value=12.5 unit=mA
